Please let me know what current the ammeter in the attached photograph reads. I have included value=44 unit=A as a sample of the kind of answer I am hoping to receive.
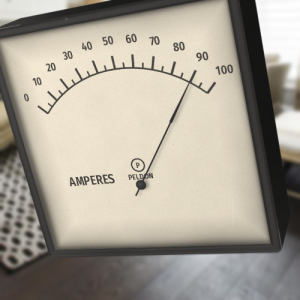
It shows value=90 unit=A
